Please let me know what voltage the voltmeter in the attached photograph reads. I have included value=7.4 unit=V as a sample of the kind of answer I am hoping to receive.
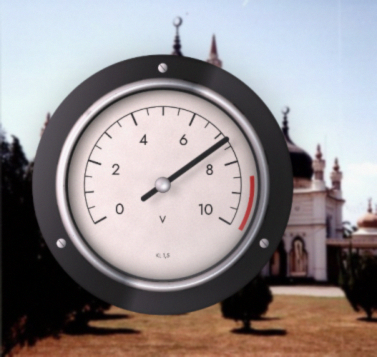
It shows value=7.25 unit=V
